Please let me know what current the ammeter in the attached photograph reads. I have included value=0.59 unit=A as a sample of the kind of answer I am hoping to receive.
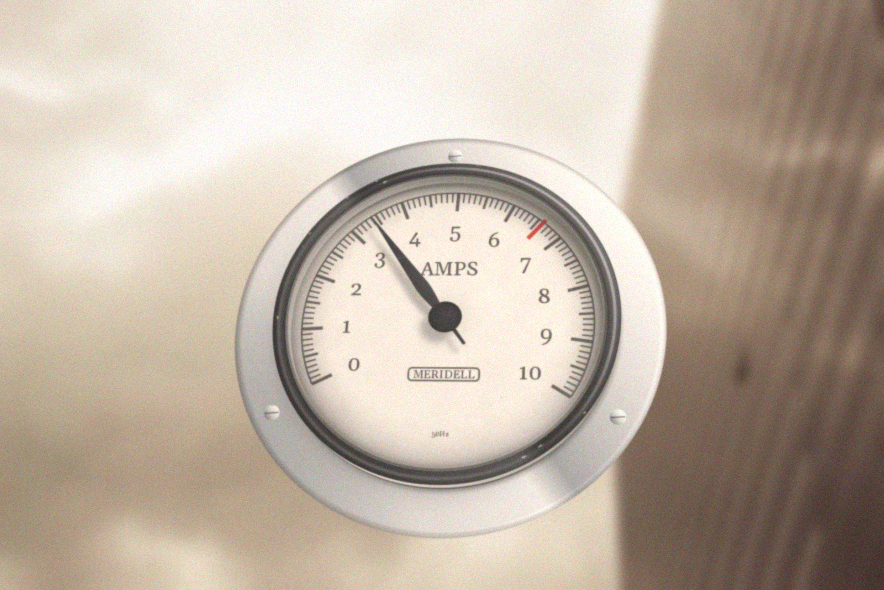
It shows value=3.4 unit=A
